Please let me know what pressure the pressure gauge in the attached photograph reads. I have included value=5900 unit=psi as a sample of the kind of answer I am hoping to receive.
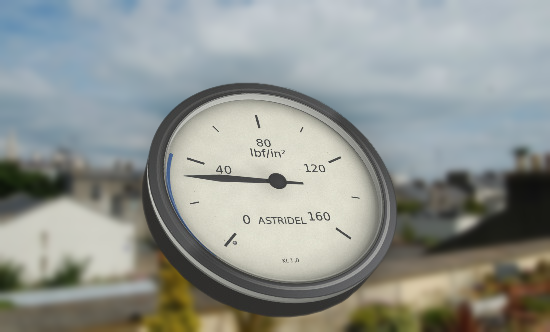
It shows value=30 unit=psi
